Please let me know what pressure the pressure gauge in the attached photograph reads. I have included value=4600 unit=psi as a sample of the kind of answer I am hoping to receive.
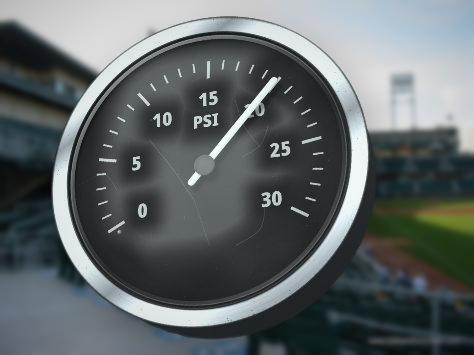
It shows value=20 unit=psi
